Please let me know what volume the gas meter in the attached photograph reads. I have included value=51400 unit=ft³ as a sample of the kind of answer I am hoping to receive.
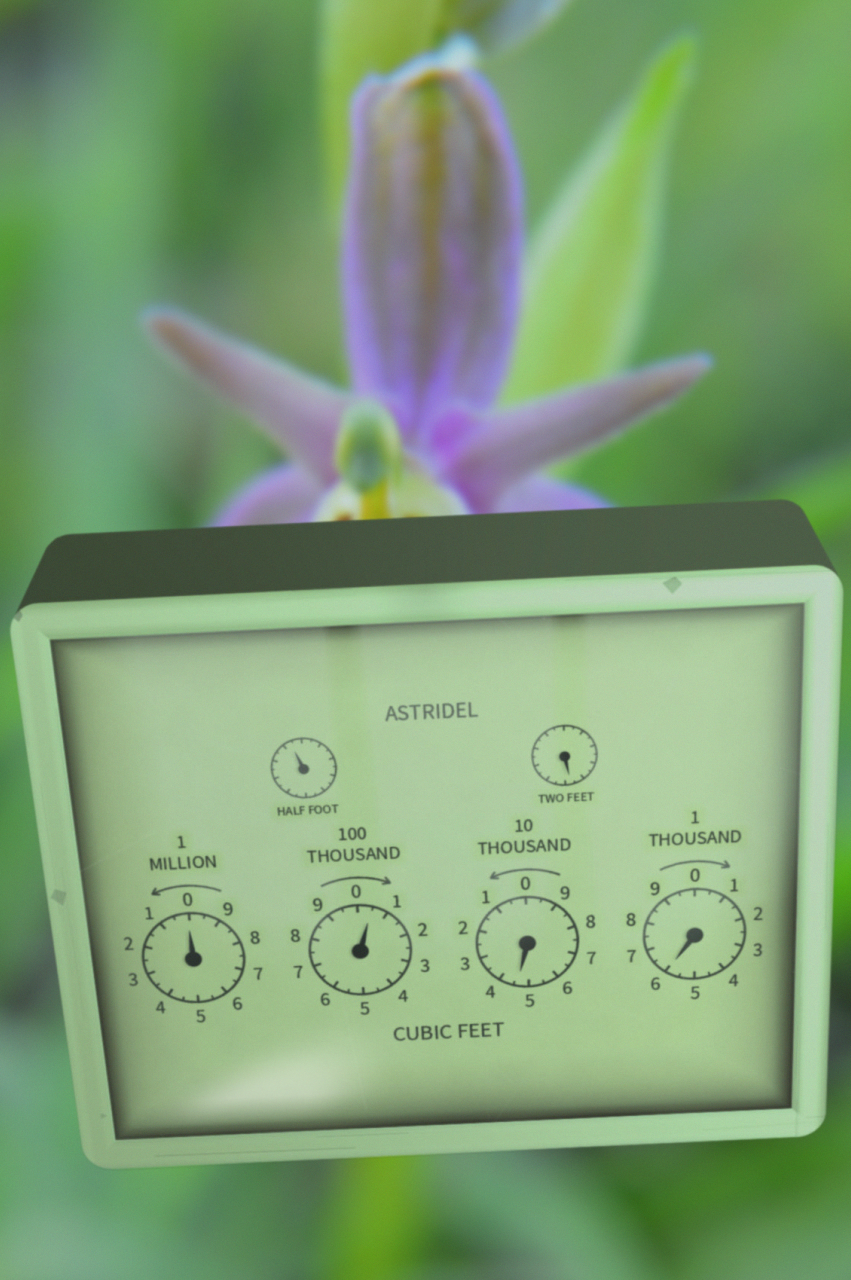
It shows value=4600 unit=ft³
